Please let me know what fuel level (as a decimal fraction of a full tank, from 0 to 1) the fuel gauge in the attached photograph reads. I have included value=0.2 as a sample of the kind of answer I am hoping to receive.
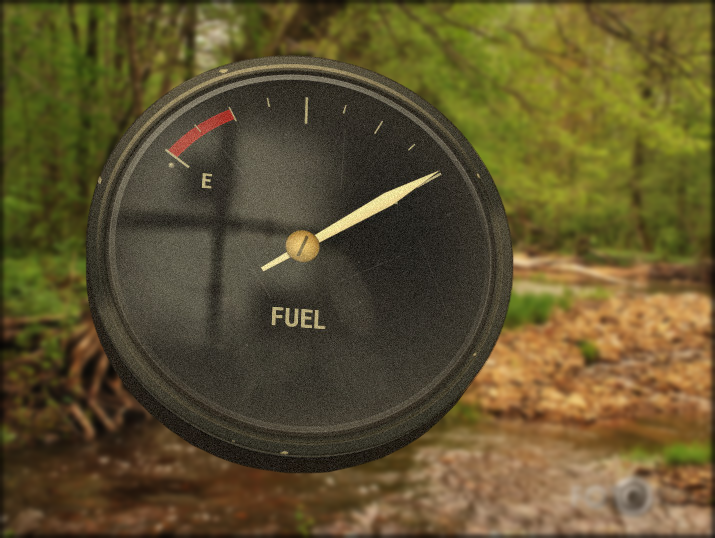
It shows value=1
